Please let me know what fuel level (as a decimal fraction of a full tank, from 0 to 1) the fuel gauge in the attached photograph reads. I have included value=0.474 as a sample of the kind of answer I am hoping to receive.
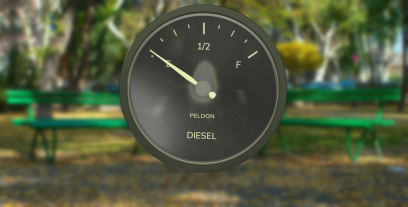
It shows value=0
